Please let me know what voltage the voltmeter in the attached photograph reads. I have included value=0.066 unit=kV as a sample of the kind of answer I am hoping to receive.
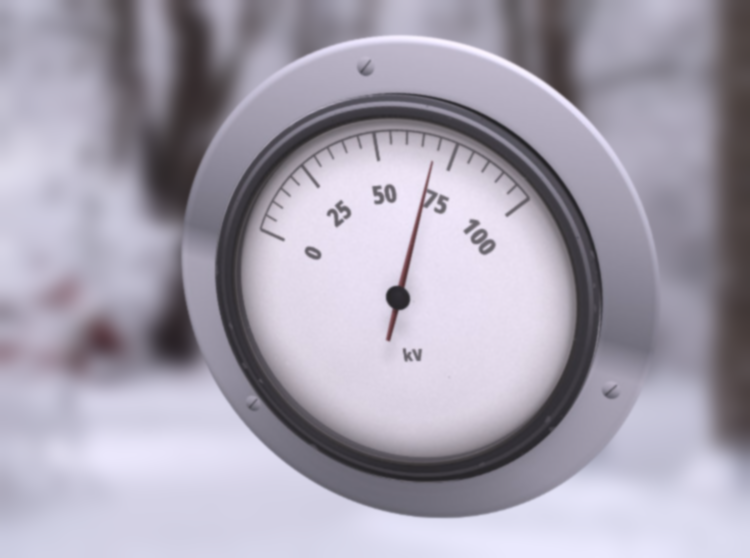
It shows value=70 unit=kV
